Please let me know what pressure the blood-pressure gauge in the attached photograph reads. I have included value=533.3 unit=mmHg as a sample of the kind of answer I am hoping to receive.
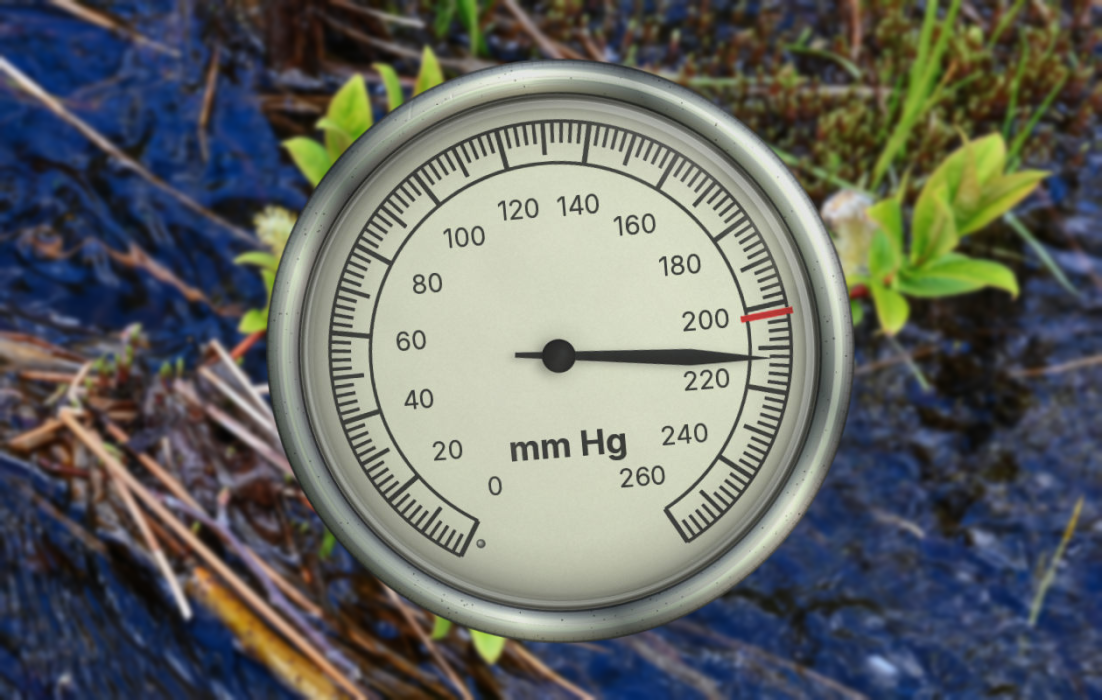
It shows value=212 unit=mmHg
